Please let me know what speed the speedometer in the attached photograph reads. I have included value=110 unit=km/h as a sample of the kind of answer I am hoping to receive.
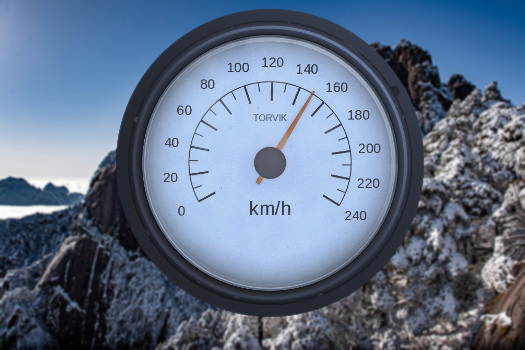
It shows value=150 unit=km/h
